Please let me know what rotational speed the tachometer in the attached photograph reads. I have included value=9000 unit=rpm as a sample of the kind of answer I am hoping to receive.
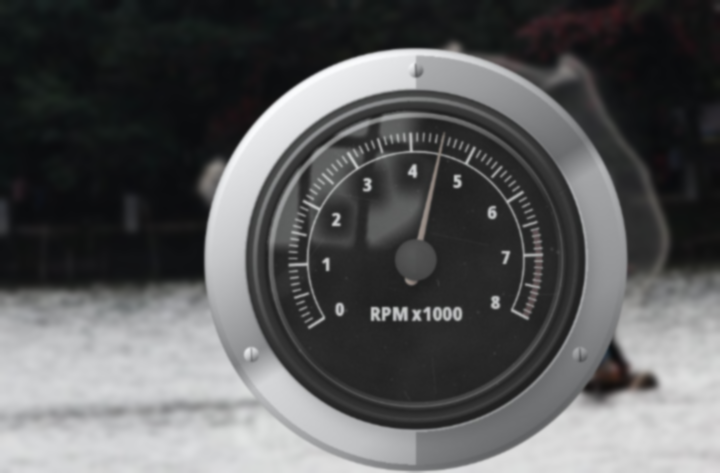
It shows value=4500 unit=rpm
